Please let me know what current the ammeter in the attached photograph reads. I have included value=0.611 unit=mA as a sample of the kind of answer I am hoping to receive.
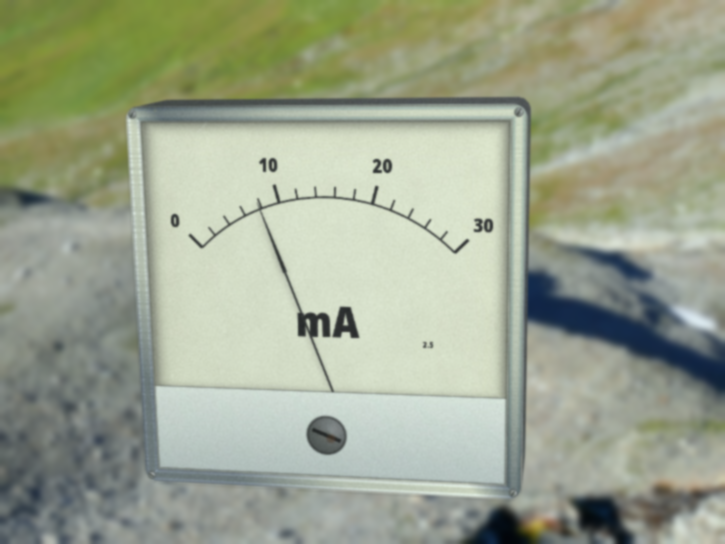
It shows value=8 unit=mA
